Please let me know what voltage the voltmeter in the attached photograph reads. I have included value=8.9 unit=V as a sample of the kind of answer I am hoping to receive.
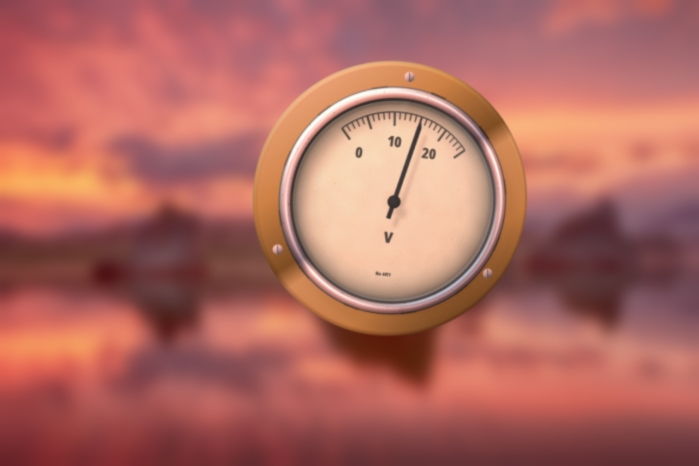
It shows value=15 unit=V
